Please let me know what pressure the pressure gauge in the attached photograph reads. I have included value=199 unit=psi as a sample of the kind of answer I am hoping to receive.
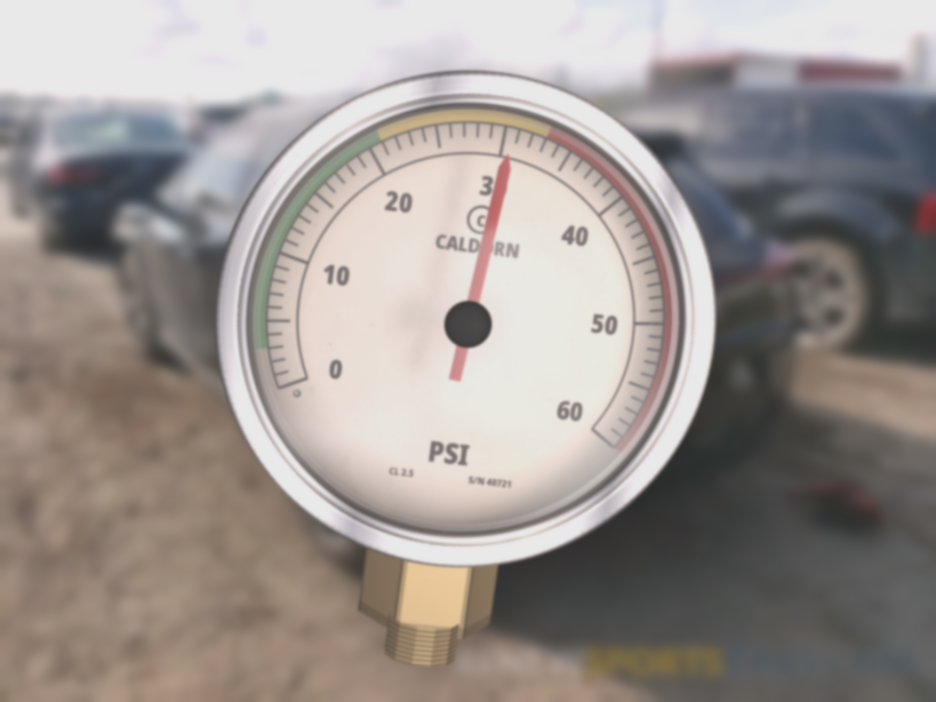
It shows value=30.5 unit=psi
